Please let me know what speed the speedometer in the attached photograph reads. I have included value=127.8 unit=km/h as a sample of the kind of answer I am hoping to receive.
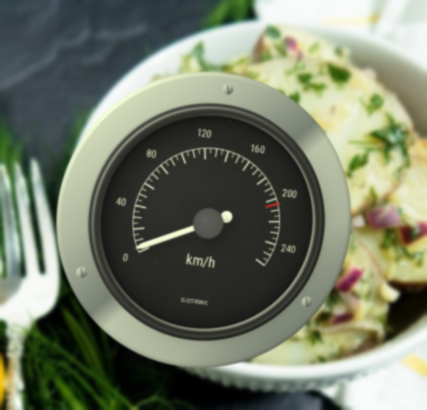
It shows value=5 unit=km/h
